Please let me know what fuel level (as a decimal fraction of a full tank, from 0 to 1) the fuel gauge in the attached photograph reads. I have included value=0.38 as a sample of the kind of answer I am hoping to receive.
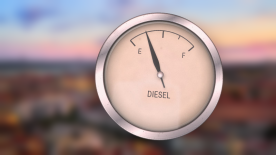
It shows value=0.25
